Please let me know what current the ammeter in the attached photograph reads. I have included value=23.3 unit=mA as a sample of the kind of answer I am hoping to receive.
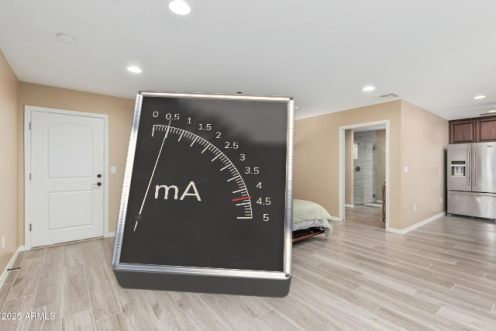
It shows value=0.5 unit=mA
